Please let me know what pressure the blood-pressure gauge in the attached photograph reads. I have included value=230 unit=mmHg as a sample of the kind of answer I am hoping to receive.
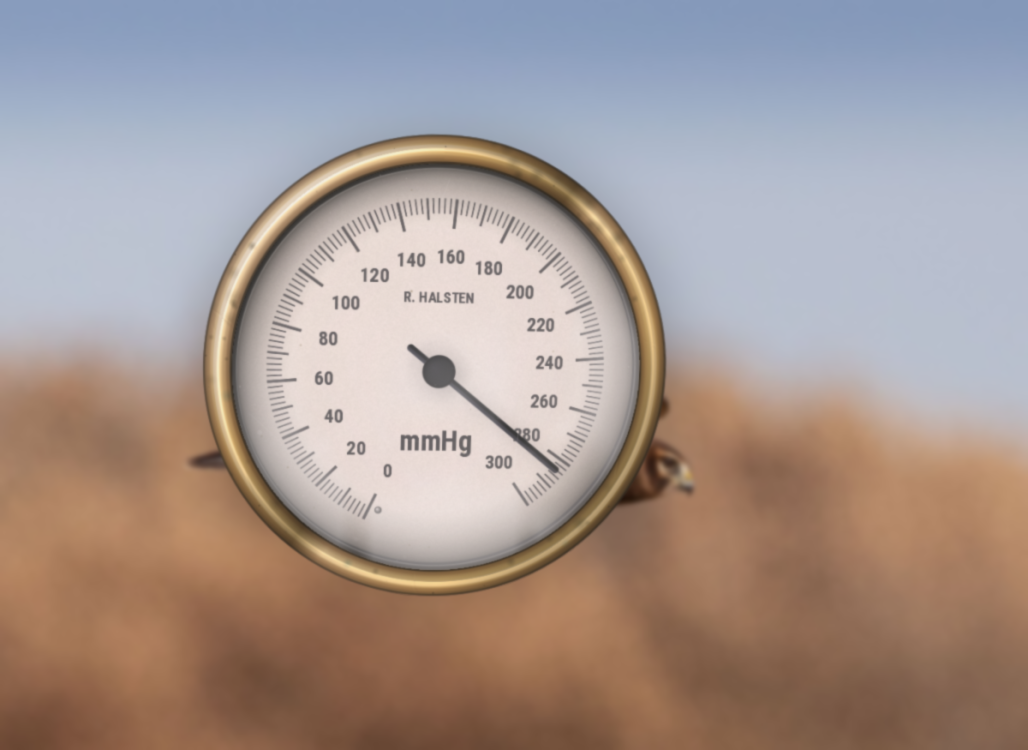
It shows value=284 unit=mmHg
